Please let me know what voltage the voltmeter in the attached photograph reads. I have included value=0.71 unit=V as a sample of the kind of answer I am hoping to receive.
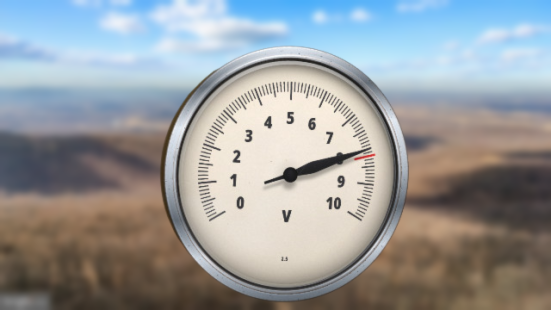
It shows value=8 unit=V
